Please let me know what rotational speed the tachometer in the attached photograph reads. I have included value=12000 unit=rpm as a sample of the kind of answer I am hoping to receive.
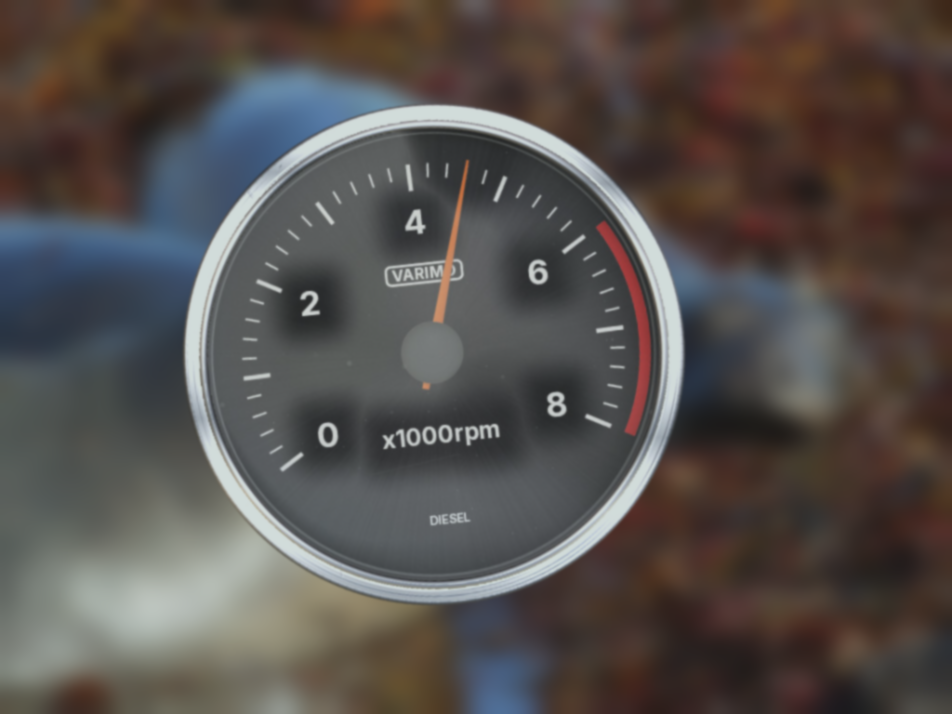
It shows value=4600 unit=rpm
